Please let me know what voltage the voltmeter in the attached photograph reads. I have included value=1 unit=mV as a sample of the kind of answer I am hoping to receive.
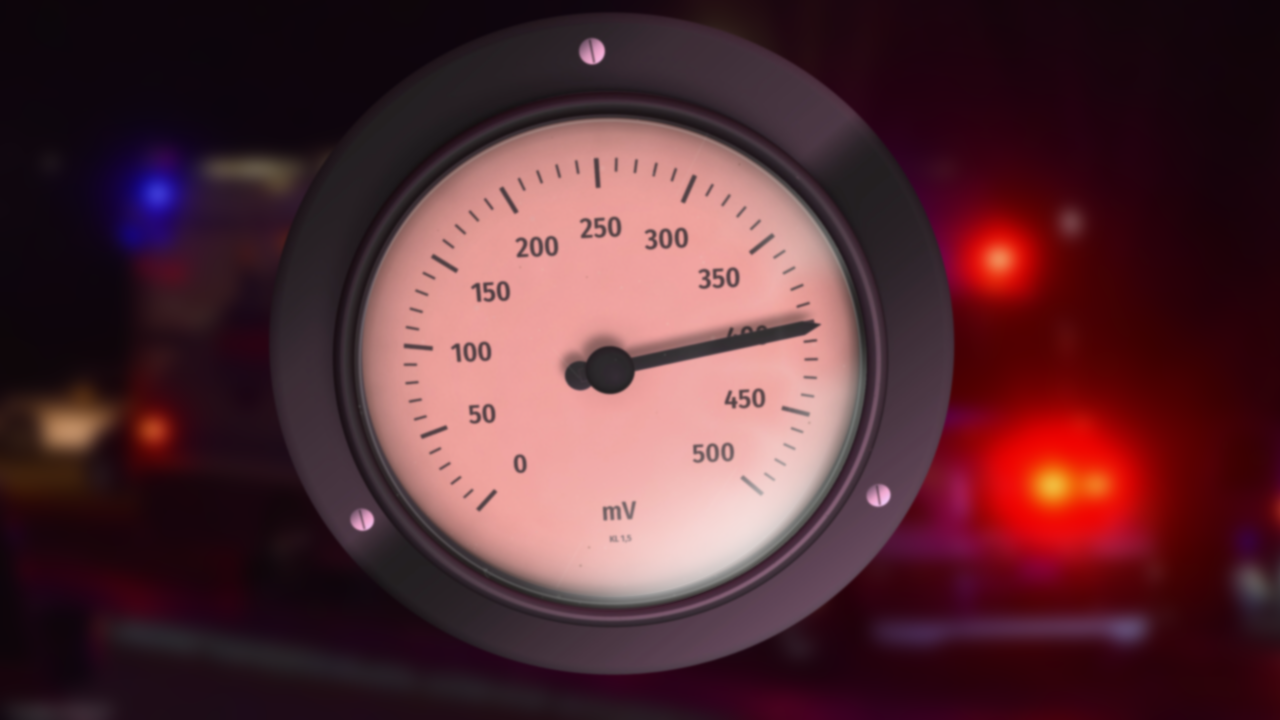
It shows value=400 unit=mV
